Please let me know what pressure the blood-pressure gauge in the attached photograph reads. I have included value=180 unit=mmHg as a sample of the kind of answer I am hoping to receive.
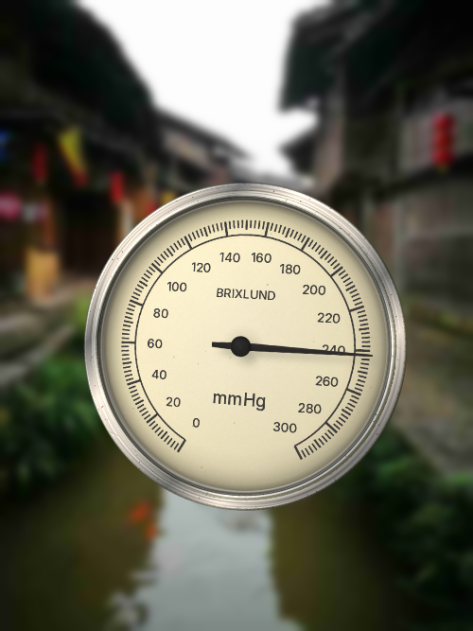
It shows value=242 unit=mmHg
